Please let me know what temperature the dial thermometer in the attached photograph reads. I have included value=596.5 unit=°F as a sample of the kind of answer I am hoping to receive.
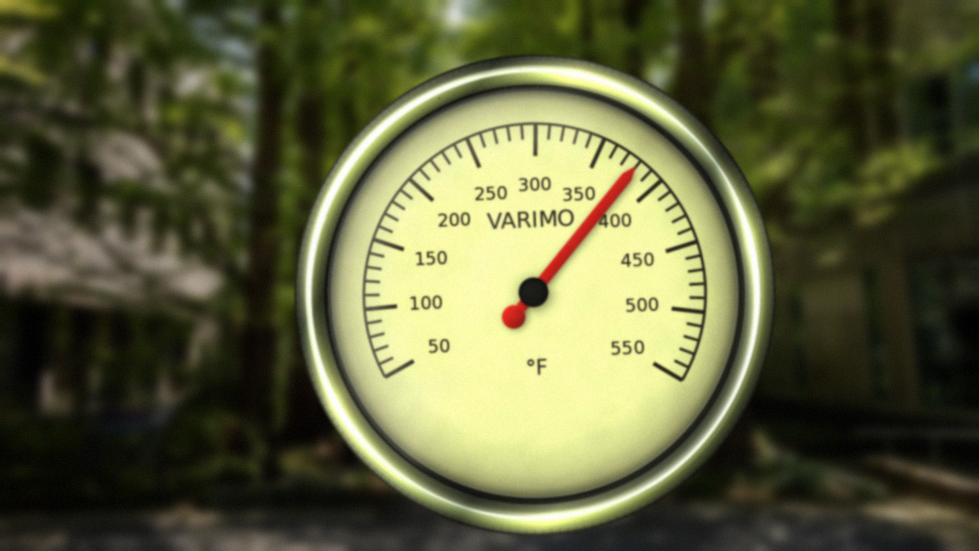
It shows value=380 unit=°F
